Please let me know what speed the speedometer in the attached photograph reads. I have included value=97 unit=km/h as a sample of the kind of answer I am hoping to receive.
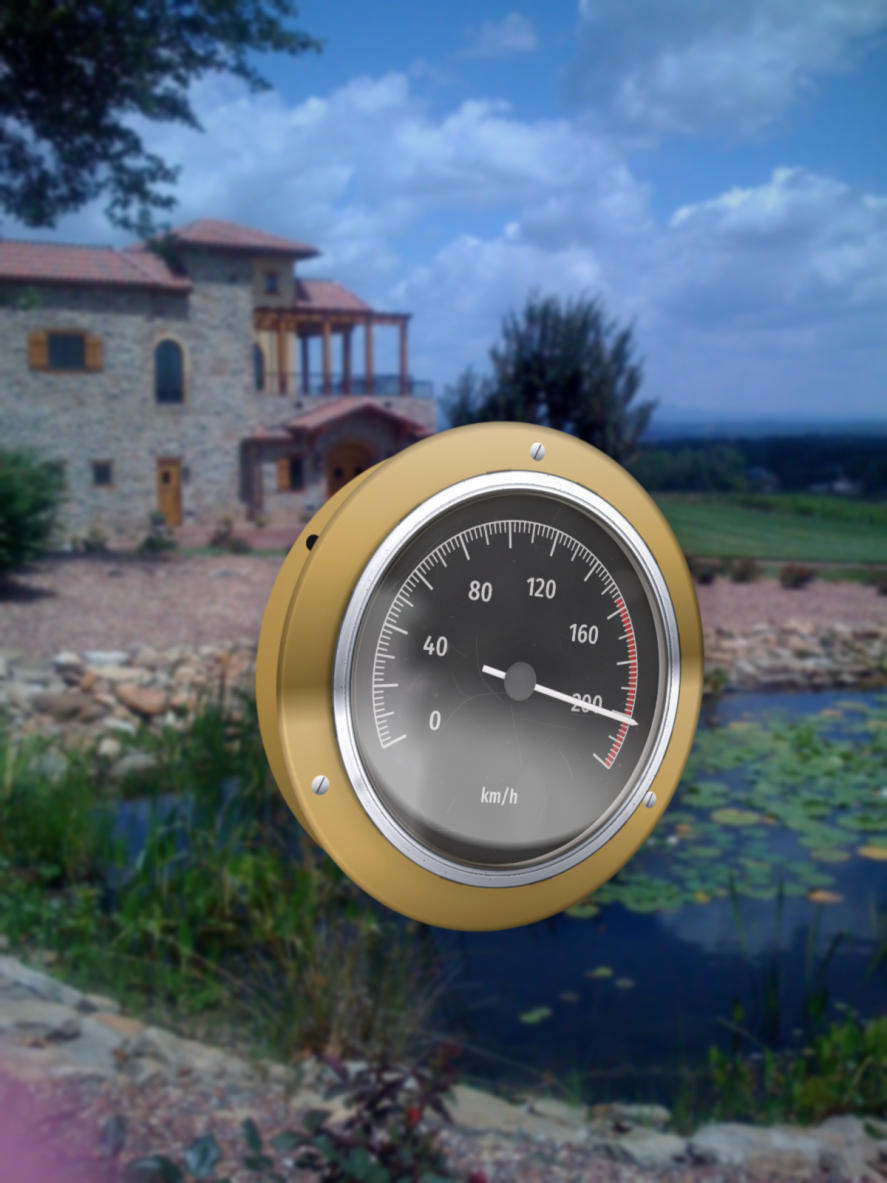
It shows value=202 unit=km/h
